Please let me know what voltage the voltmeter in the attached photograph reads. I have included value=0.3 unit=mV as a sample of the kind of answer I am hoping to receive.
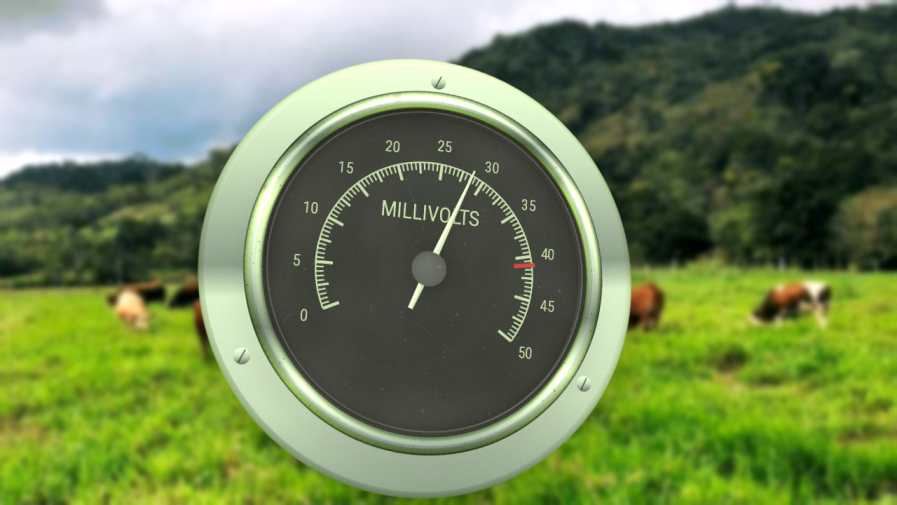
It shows value=28.5 unit=mV
